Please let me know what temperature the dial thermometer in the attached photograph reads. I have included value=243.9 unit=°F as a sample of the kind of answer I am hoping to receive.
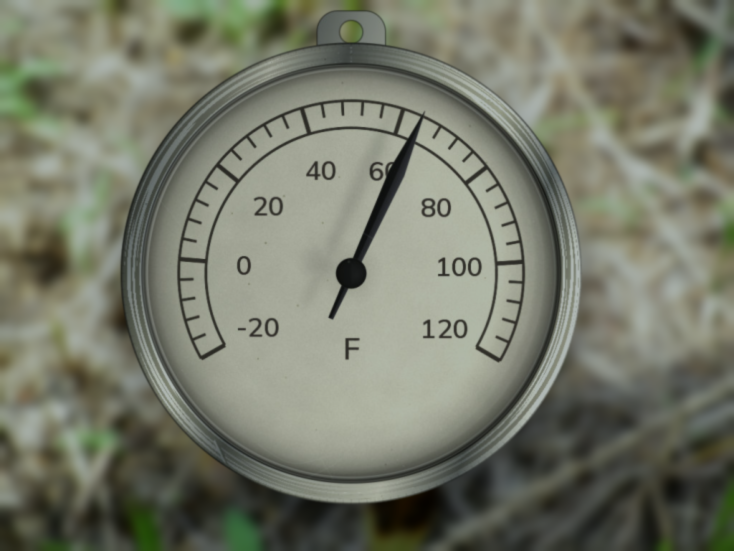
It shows value=64 unit=°F
